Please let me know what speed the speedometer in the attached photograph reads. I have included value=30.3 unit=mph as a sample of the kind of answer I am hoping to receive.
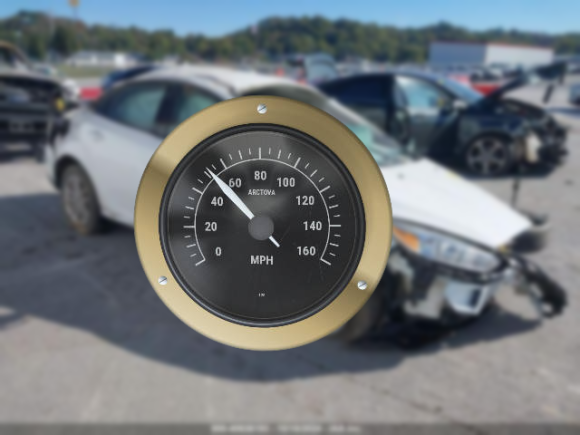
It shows value=52.5 unit=mph
